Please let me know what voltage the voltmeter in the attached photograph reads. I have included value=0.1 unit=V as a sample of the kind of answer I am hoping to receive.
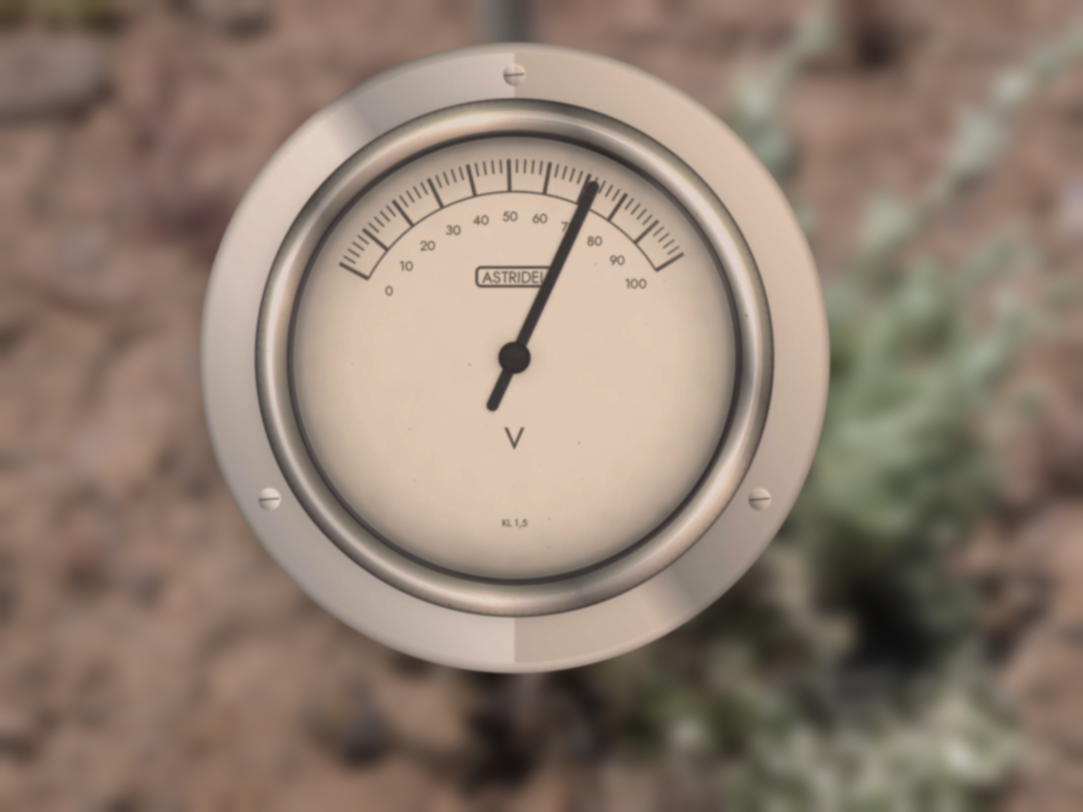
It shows value=72 unit=V
